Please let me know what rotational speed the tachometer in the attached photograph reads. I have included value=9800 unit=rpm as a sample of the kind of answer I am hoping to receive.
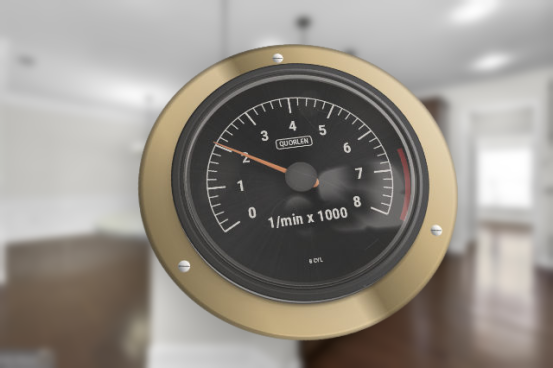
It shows value=2000 unit=rpm
